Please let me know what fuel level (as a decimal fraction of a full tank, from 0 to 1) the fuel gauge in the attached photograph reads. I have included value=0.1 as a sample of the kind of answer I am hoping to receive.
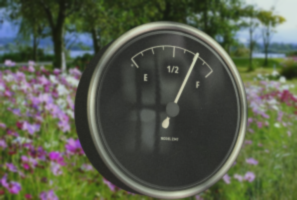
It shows value=0.75
